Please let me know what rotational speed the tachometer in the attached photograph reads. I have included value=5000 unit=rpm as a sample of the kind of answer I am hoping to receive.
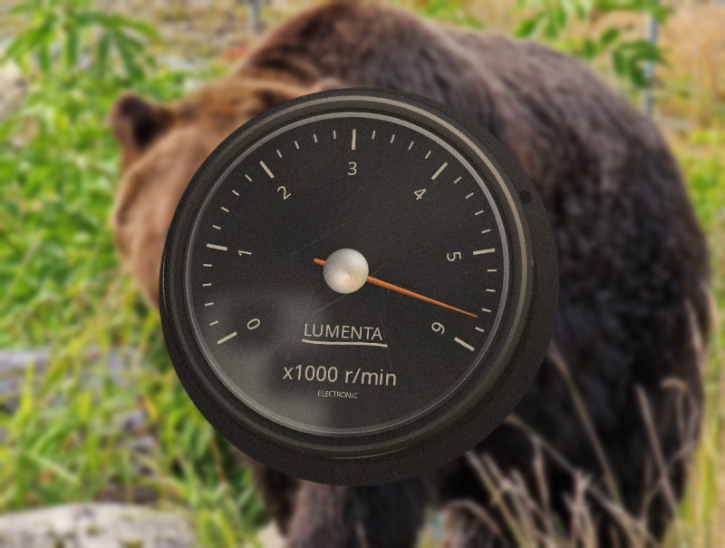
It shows value=5700 unit=rpm
